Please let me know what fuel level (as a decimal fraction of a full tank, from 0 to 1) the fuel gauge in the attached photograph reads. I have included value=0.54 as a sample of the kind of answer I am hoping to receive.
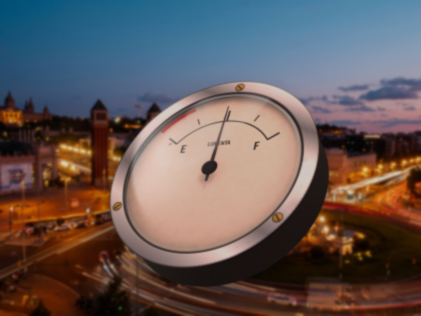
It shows value=0.5
